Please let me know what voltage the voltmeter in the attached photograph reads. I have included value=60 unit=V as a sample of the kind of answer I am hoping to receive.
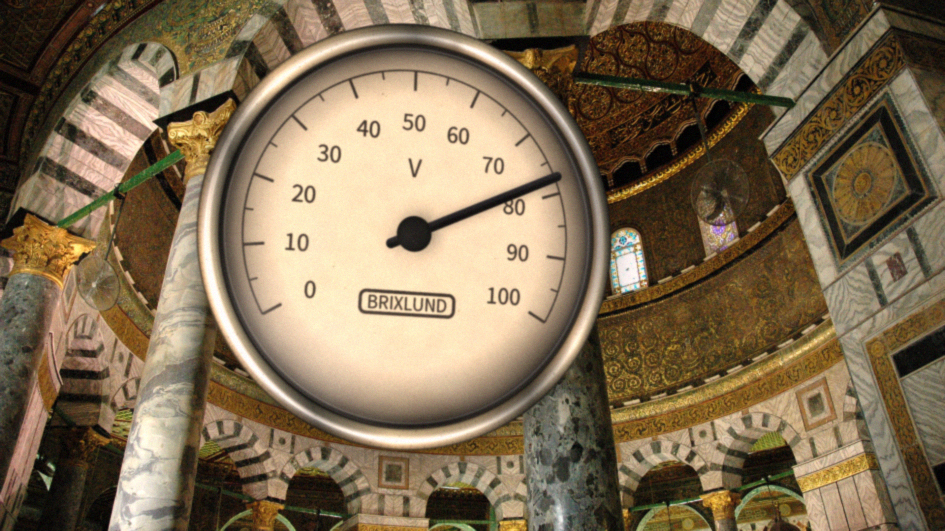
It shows value=77.5 unit=V
